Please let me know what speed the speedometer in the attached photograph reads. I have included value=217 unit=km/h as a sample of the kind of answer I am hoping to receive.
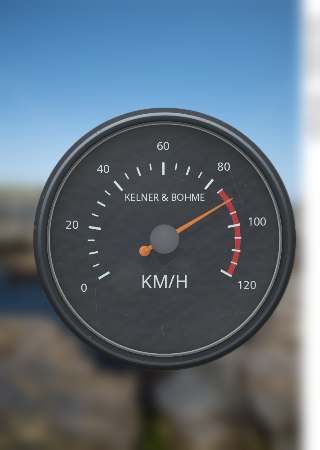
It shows value=90 unit=km/h
